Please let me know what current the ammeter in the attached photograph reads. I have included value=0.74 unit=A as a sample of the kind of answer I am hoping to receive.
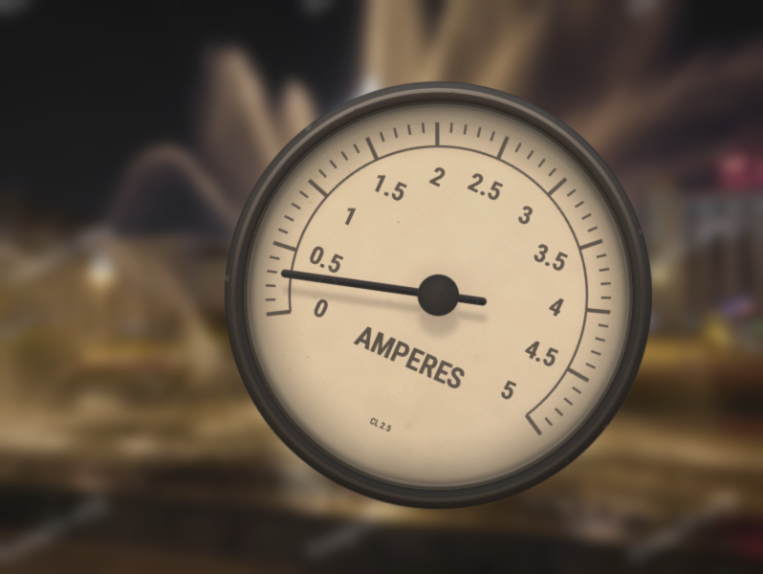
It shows value=0.3 unit=A
